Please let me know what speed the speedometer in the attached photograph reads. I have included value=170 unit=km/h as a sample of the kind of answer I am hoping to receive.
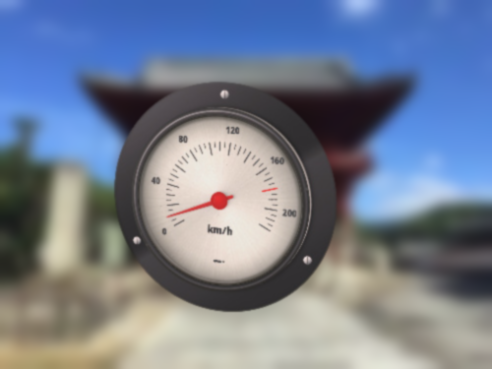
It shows value=10 unit=km/h
